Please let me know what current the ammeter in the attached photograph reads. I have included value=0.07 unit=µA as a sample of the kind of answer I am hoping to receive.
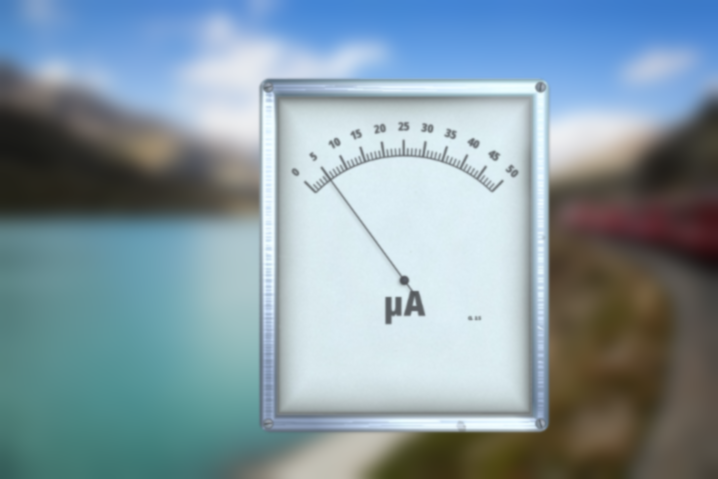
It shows value=5 unit=µA
